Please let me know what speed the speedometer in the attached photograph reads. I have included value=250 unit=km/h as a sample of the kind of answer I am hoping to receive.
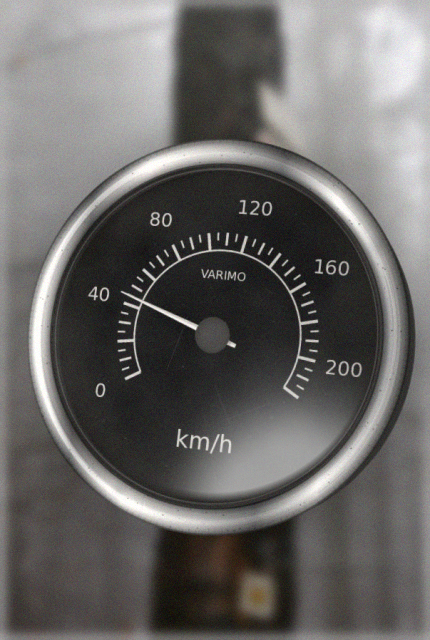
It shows value=45 unit=km/h
